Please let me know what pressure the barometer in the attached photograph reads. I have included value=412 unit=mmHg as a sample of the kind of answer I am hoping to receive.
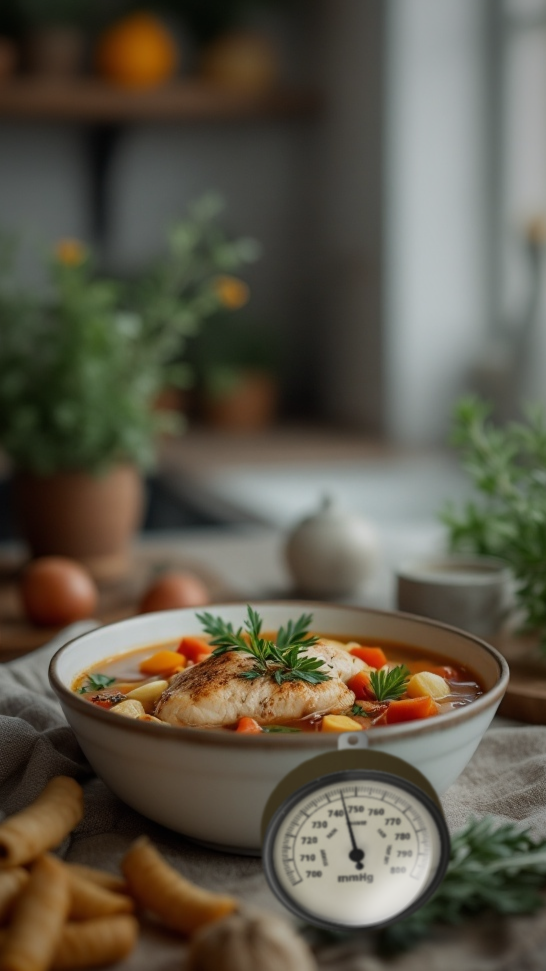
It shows value=745 unit=mmHg
